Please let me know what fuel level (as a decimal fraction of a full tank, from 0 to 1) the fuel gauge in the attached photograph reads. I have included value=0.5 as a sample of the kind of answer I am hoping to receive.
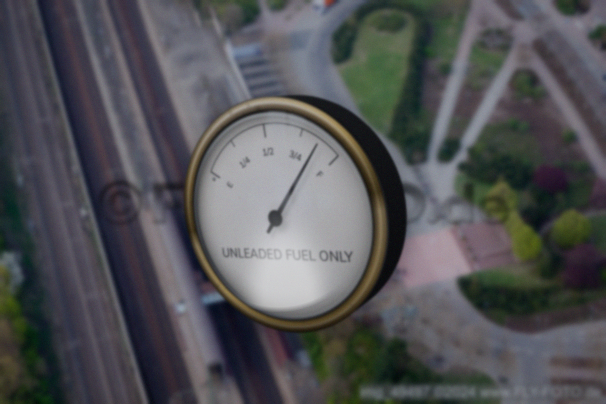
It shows value=0.875
